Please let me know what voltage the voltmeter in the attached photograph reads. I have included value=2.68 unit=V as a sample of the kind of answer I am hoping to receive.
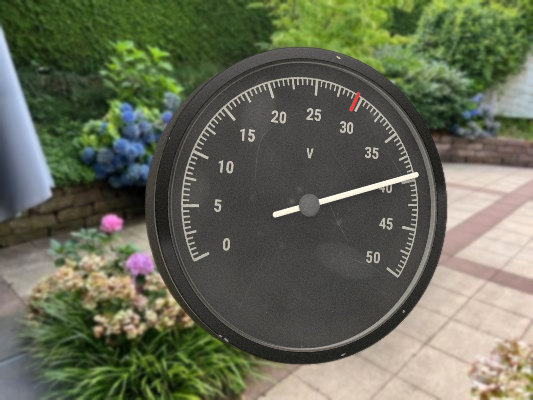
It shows value=39.5 unit=V
